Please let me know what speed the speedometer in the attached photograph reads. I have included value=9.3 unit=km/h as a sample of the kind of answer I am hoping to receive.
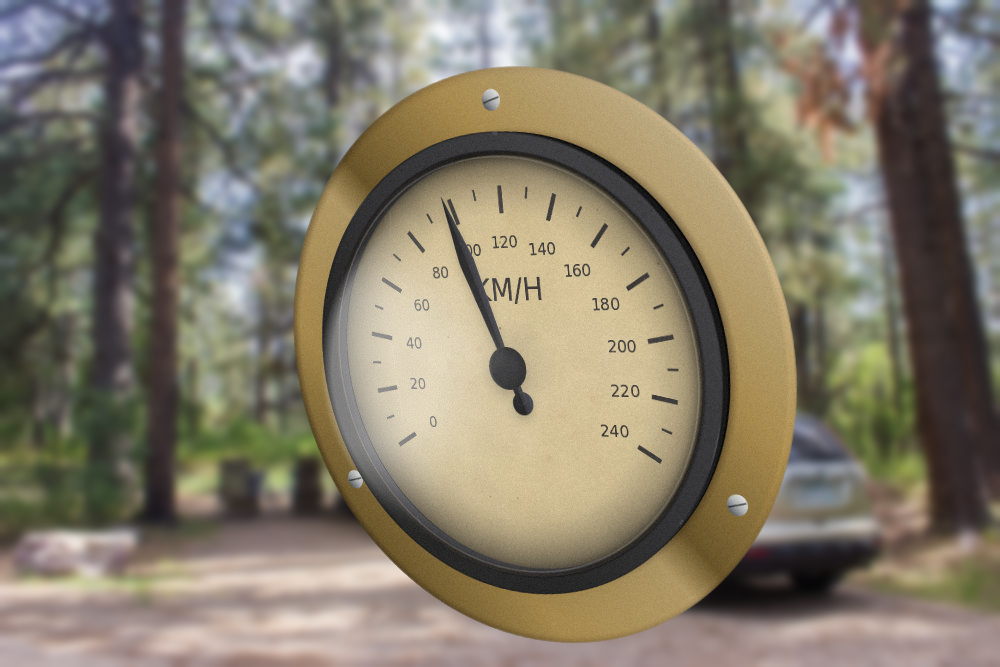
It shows value=100 unit=km/h
